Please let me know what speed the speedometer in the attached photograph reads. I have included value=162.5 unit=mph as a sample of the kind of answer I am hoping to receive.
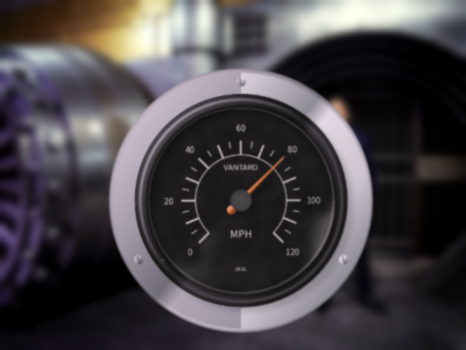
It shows value=80 unit=mph
